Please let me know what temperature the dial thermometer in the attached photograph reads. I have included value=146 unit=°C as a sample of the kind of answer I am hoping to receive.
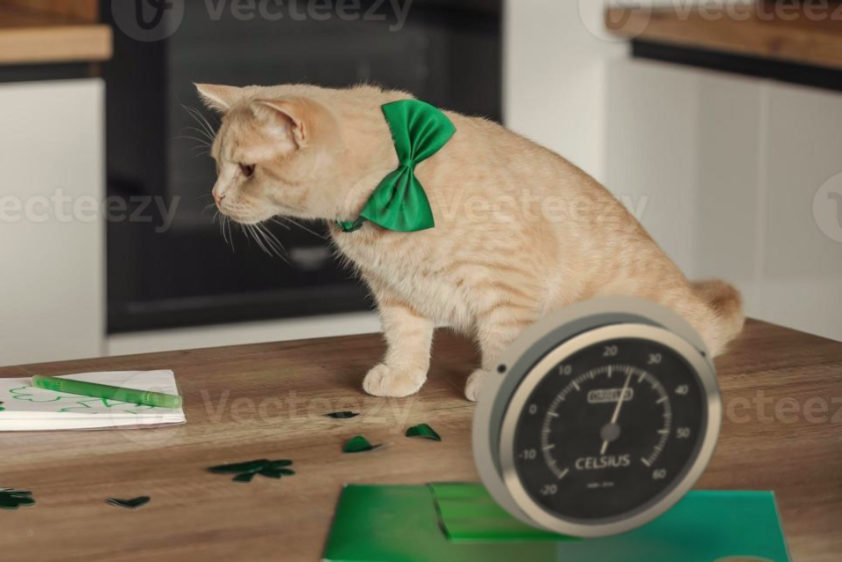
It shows value=25 unit=°C
